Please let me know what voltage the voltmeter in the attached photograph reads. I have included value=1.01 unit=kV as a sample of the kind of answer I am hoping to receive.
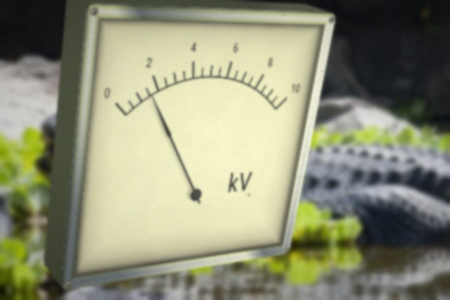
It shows value=1.5 unit=kV
